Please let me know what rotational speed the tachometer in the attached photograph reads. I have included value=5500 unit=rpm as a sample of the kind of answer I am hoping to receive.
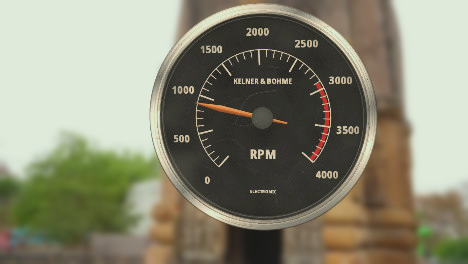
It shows value=900 unit=rpm
